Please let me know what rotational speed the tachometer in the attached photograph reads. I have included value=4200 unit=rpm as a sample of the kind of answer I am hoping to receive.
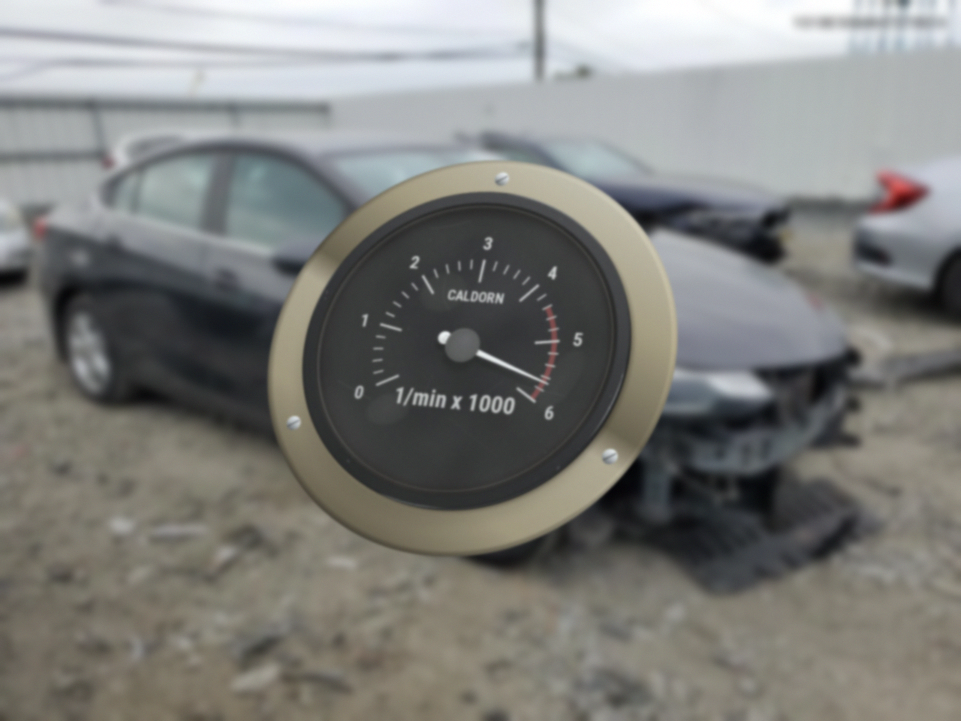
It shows value=5700 unit=rpm
